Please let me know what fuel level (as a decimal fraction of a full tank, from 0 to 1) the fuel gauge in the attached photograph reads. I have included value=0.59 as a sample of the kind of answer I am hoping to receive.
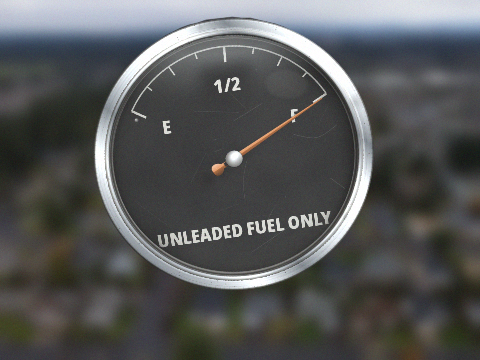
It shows value=1
